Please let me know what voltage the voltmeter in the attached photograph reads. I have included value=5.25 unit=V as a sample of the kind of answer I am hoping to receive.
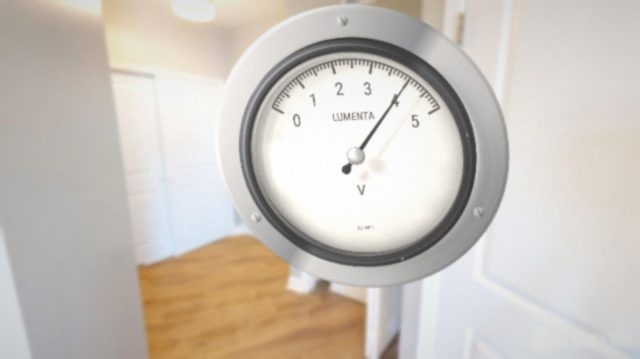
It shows value=4 unit=V
